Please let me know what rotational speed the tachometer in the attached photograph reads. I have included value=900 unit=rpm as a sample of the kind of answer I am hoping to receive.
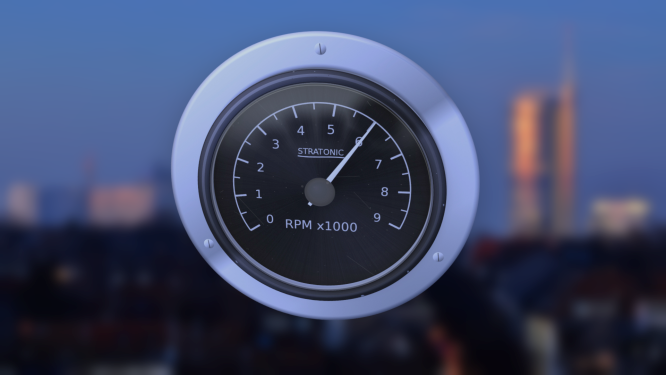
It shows value=6000 unit=rpm
